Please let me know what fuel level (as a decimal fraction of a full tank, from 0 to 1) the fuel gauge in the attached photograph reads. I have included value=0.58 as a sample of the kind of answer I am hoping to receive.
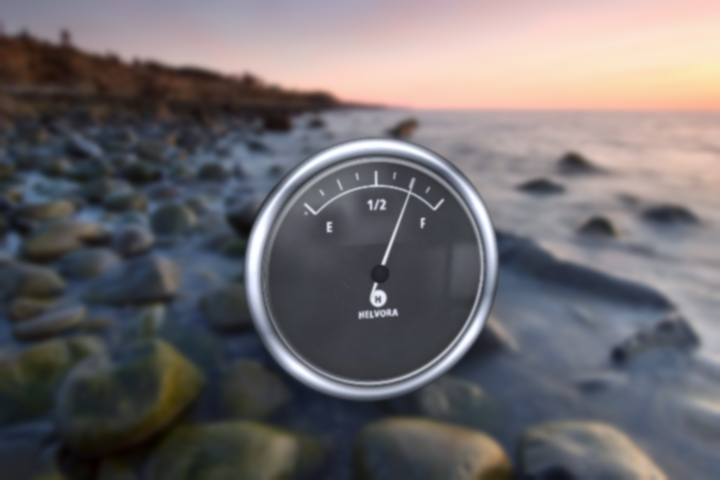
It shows value=0.75
